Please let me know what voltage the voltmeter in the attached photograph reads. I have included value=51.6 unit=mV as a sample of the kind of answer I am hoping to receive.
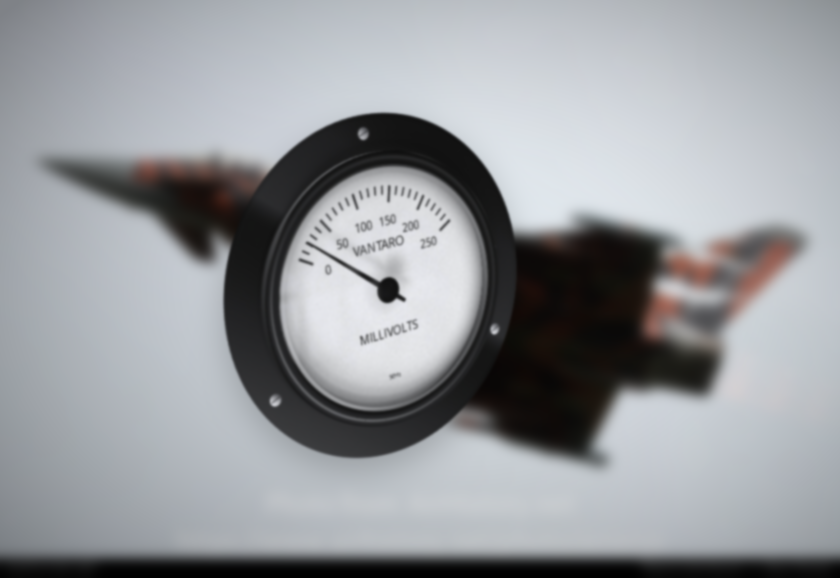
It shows value=20 unit=mV
